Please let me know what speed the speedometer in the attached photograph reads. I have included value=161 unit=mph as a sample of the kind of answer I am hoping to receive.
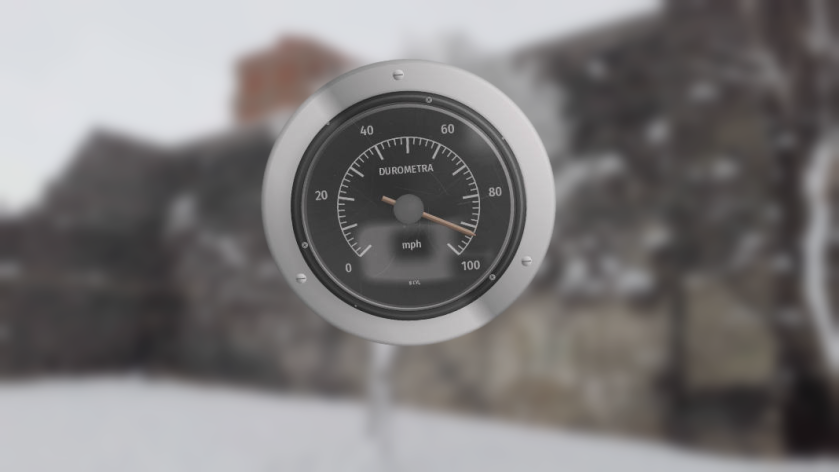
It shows value=92 unit=mph
